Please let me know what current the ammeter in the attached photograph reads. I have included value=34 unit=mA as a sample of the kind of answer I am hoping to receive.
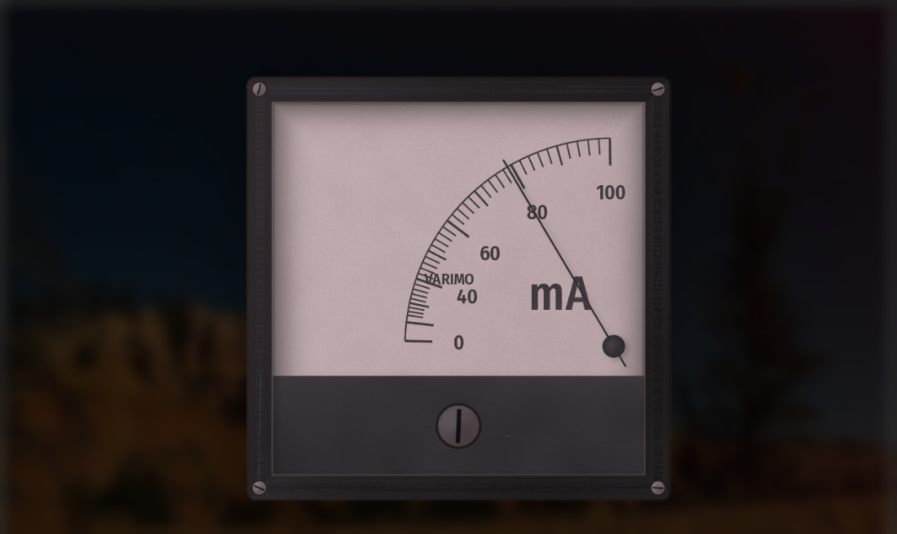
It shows value=79 unit=mA
